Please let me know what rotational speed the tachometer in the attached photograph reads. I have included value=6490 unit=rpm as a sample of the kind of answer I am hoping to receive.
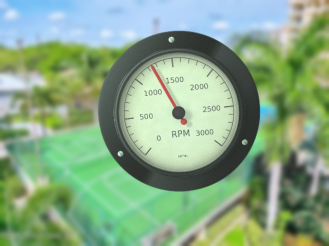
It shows value=1250 unit=rpm
